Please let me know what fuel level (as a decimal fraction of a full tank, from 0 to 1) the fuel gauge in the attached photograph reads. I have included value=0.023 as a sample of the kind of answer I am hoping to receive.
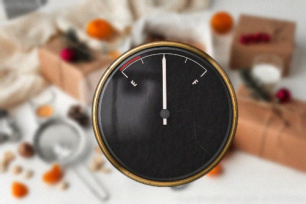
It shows value=0.5
